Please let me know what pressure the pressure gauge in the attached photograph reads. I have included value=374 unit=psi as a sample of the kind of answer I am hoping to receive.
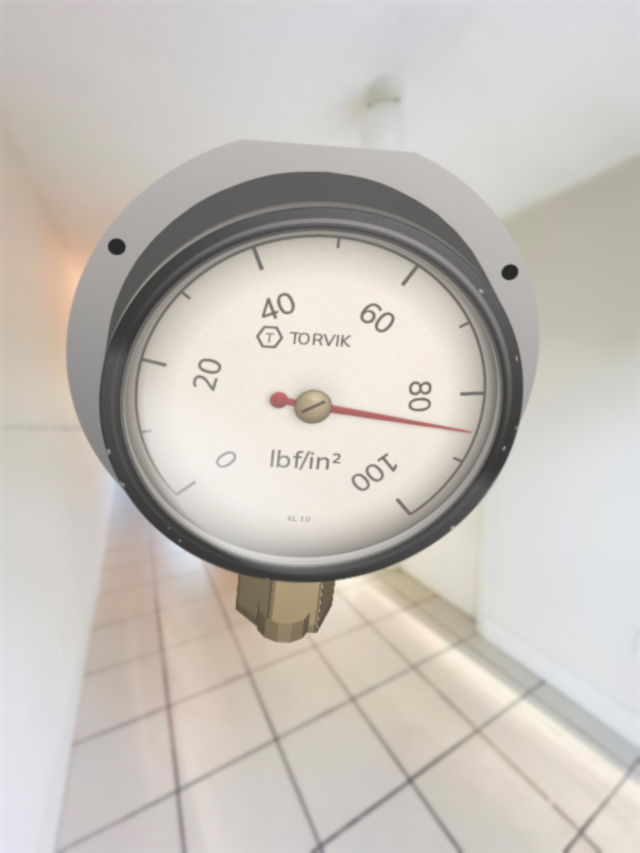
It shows value=85 unit=psi
